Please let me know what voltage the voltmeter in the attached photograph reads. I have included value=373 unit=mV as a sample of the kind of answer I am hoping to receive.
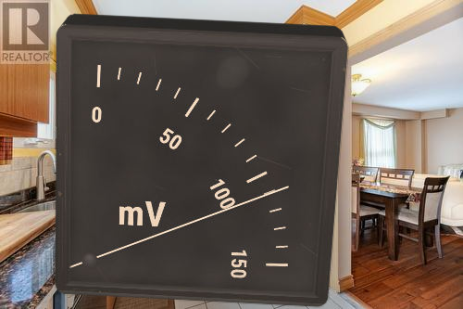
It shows value=110 unit=mV
